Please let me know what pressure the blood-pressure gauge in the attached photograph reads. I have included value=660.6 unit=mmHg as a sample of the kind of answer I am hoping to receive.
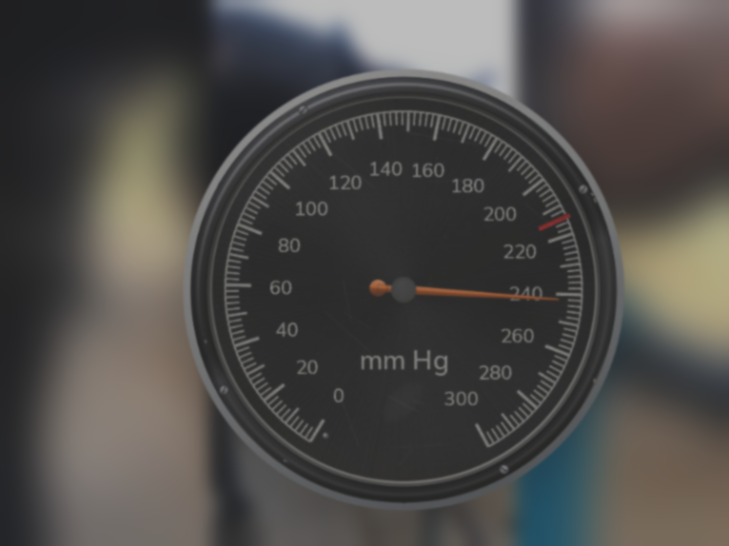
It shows value=242 unit=mmHg
